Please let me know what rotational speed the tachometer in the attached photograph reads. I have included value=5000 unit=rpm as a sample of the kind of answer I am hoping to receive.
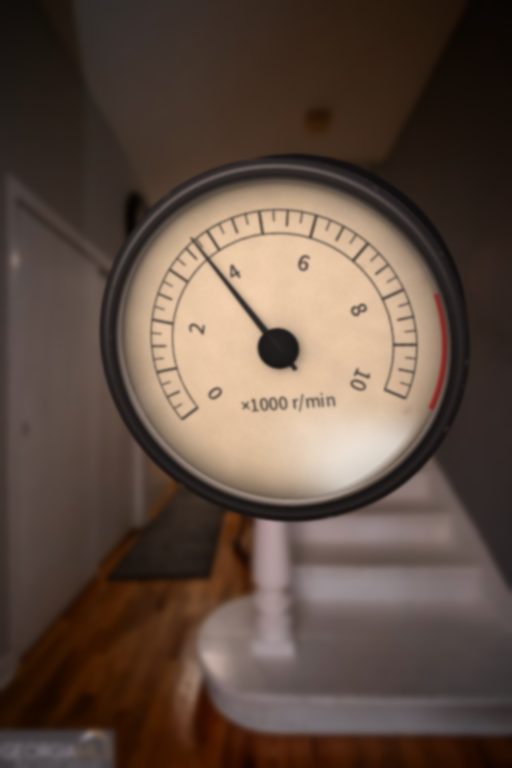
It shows value=3750 unit=rpm
